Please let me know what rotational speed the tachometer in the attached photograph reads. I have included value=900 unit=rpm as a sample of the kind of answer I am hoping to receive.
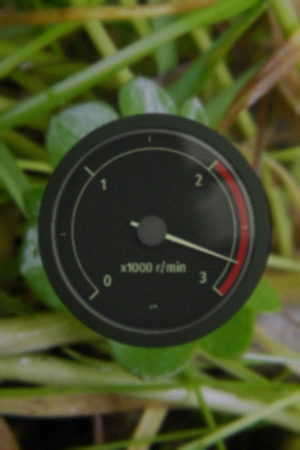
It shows value=2750 unit=rpm
